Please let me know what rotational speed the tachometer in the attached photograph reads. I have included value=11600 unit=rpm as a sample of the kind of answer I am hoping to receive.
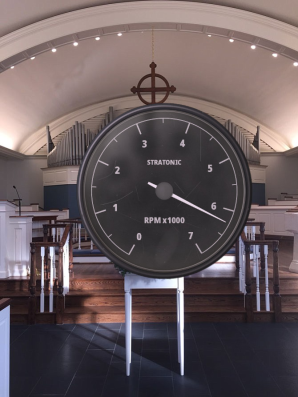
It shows value=6250 unit=rpm
